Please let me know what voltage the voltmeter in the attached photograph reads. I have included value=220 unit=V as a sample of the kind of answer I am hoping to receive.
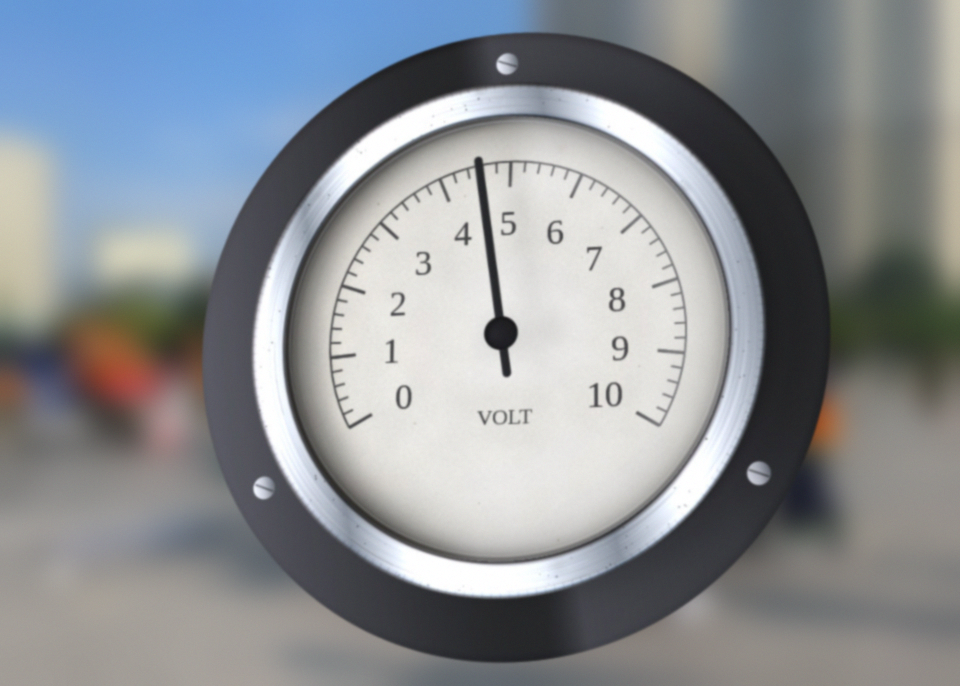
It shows value=4.6 unit=V
